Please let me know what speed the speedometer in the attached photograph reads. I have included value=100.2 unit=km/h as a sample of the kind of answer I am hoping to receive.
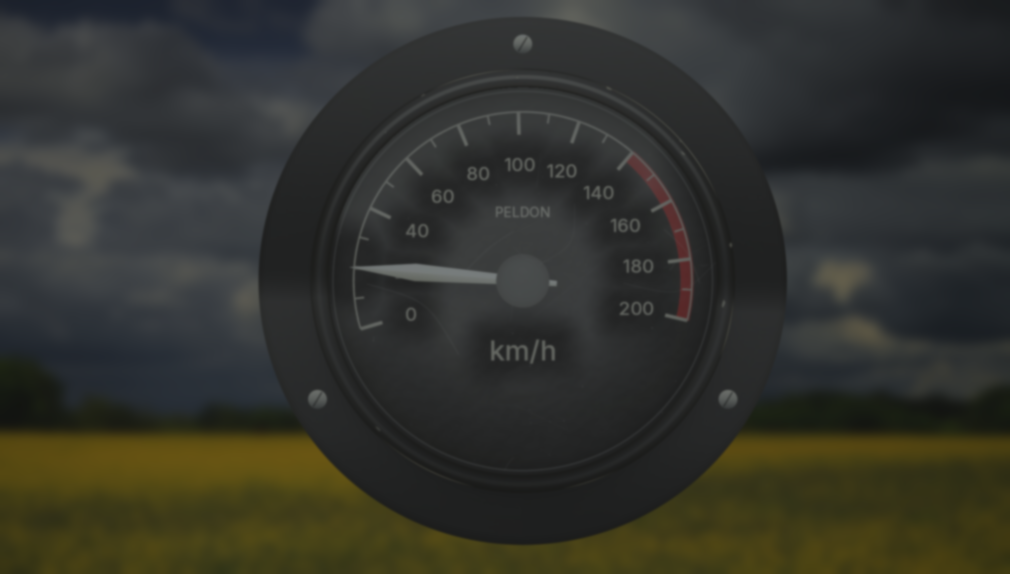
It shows value=20 unit=km/h
